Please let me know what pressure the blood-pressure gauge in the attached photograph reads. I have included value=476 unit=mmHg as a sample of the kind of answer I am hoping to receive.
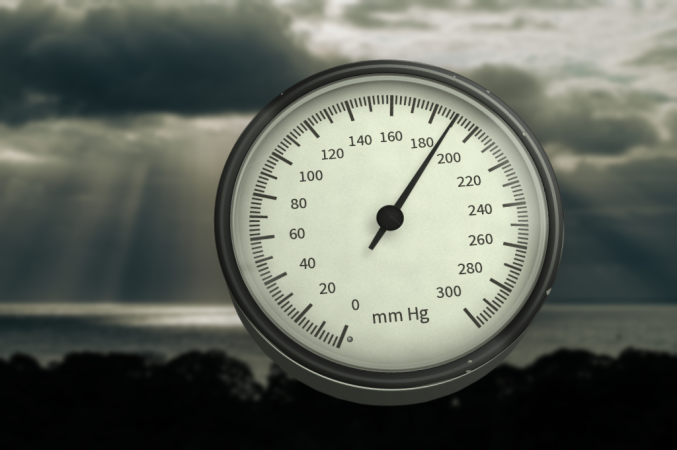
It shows value=190 unit=mmHg
